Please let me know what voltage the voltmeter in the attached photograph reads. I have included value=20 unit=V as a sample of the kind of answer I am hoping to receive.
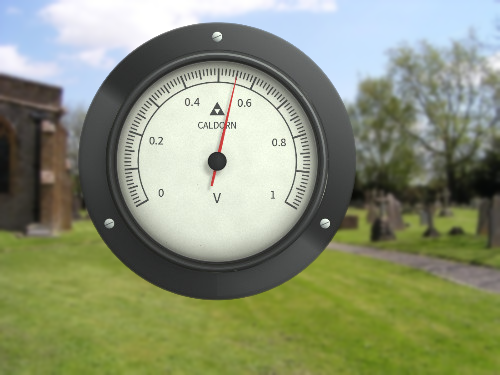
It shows value=0.55 unit=V
